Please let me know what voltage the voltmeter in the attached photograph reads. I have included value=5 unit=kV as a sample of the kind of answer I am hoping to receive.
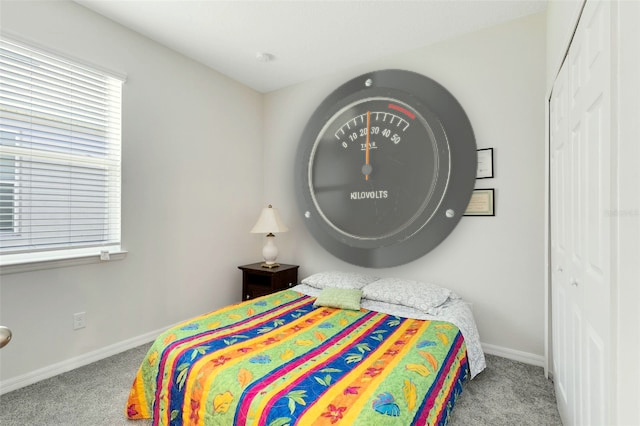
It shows value=25 unit=kV
